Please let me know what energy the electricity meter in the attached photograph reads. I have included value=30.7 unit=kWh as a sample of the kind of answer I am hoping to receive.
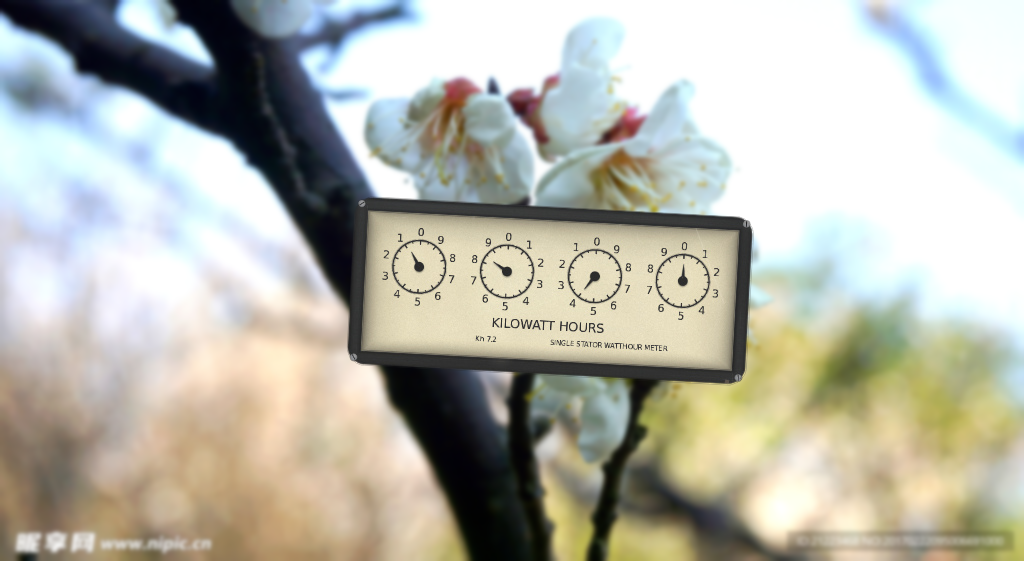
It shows value=840 unit=kWh
